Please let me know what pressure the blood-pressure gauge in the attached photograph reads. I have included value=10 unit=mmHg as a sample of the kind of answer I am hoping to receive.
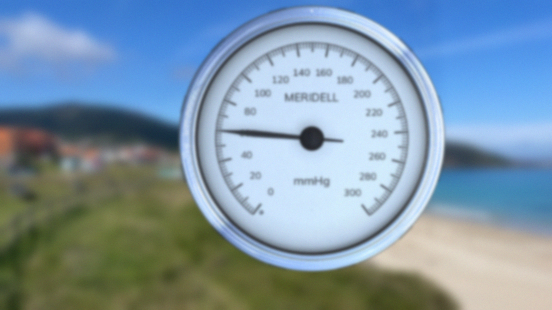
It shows value=60 unit=mmHg
